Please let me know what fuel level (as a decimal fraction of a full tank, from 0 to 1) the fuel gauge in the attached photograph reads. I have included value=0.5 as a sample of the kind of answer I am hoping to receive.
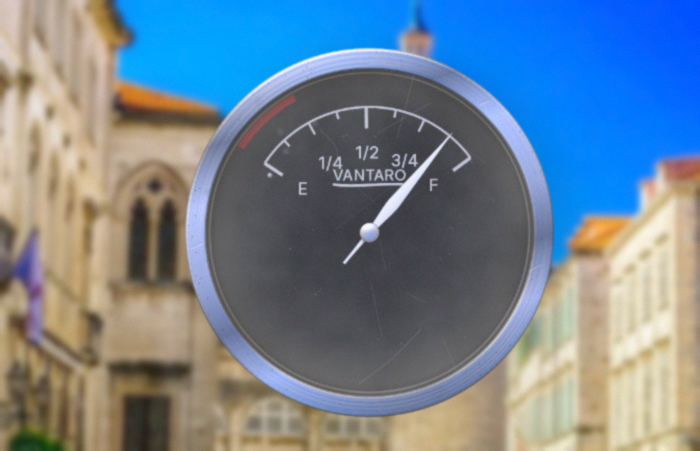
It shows value=0.875
